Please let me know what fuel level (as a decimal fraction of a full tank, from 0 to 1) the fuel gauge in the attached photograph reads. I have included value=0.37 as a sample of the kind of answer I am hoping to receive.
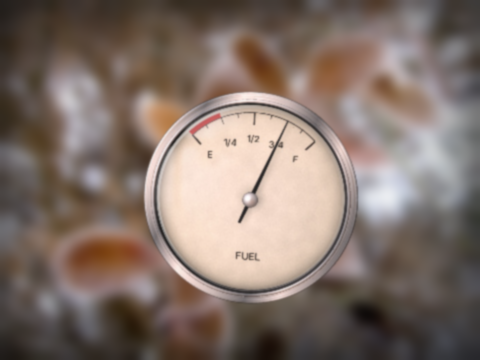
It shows value=0.75
